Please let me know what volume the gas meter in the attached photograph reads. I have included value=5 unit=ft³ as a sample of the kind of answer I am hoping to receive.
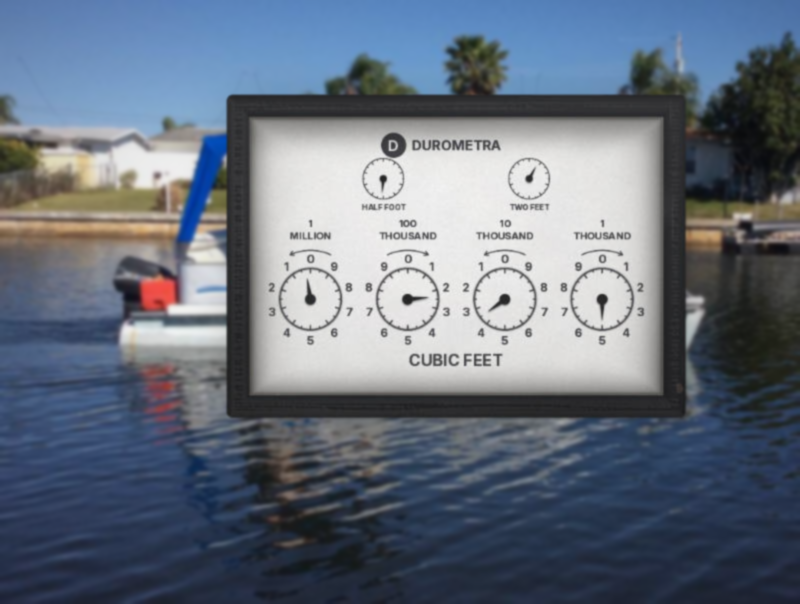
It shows value=23500 unit=ft³
